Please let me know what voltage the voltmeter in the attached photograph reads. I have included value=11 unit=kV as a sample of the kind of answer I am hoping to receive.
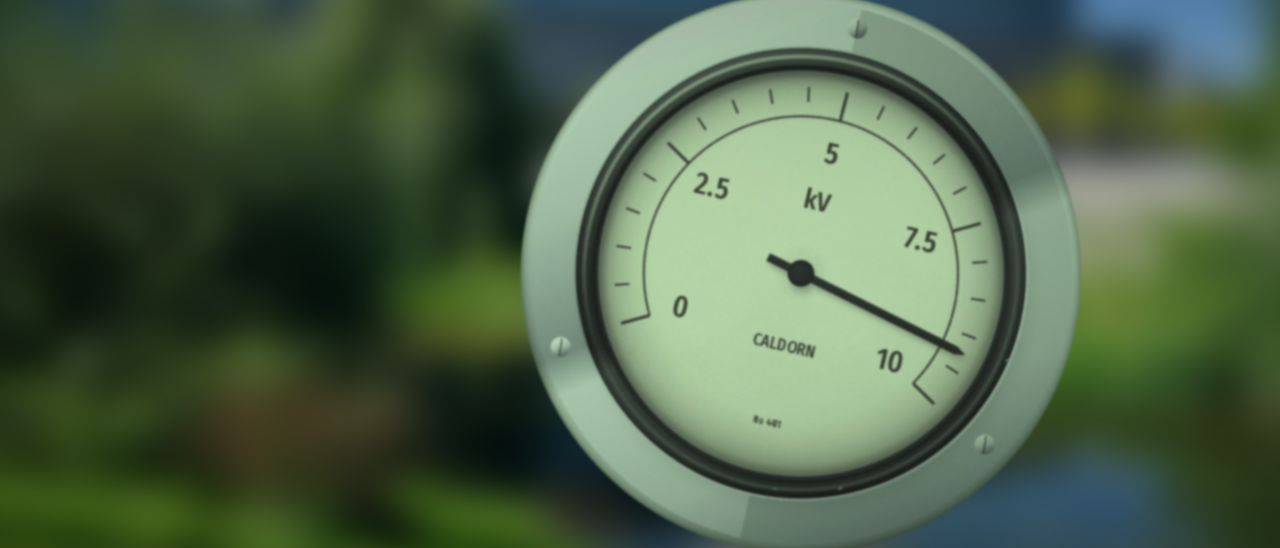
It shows value=9.25 unit=kV
